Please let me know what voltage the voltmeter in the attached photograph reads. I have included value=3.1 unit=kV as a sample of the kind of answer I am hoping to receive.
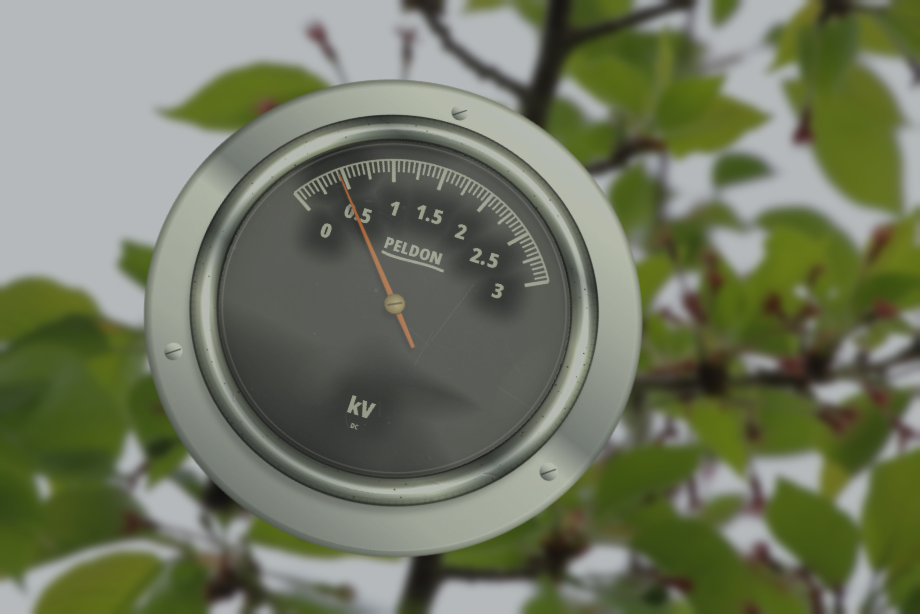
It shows value=0.45 unit=kV
